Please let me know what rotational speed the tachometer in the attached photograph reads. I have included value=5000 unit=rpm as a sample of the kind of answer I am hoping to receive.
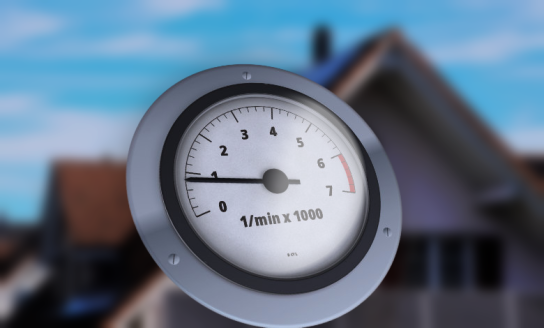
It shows value=800 unit=rpm
